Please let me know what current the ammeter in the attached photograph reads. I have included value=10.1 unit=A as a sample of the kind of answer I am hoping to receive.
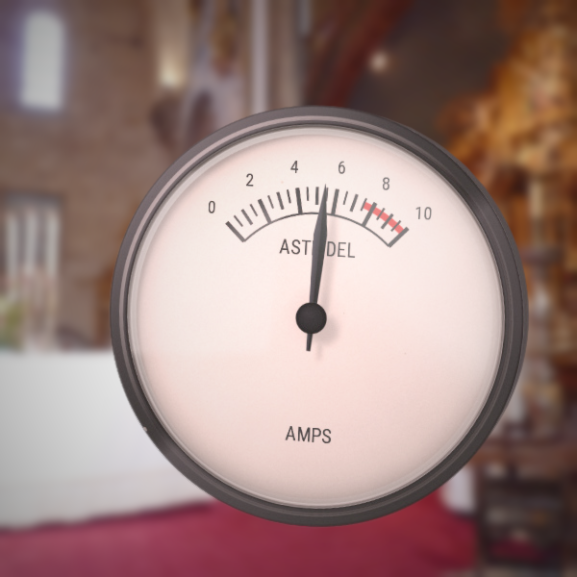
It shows value=5.5 unit=A
